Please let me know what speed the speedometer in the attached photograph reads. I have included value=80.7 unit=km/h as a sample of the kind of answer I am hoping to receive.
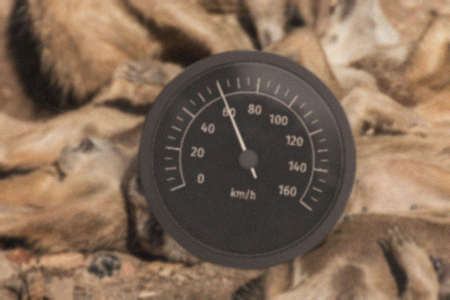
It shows value=60 unit=km/h
